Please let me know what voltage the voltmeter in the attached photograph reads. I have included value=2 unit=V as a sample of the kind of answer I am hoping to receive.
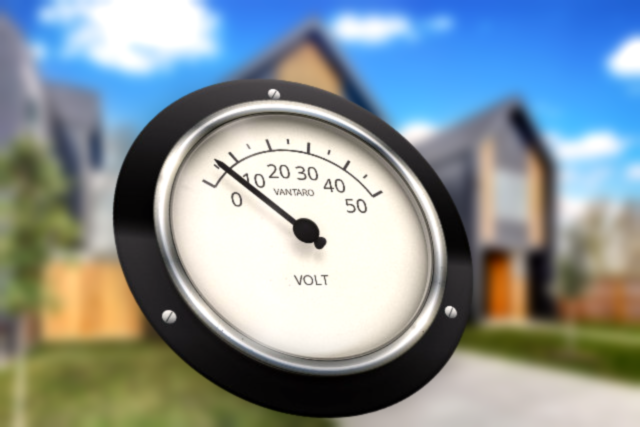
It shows value=5 unit=V
